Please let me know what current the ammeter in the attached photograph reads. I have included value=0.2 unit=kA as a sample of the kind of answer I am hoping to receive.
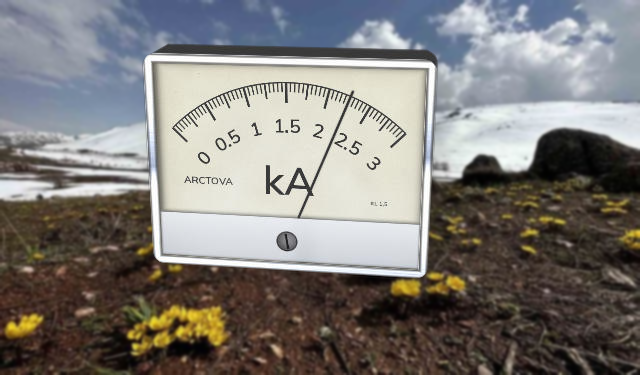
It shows value=2.25 unit=kA
